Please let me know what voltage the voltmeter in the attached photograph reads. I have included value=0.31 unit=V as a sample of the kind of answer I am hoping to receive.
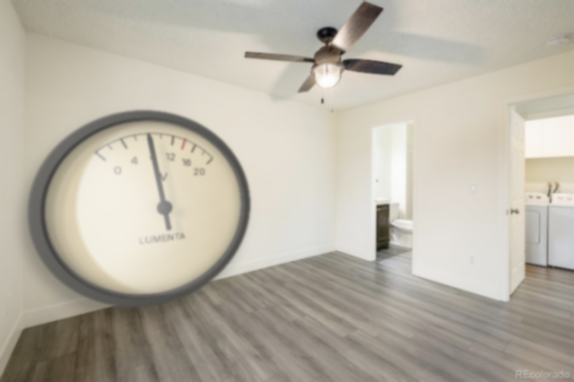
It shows value=8 unit=V
